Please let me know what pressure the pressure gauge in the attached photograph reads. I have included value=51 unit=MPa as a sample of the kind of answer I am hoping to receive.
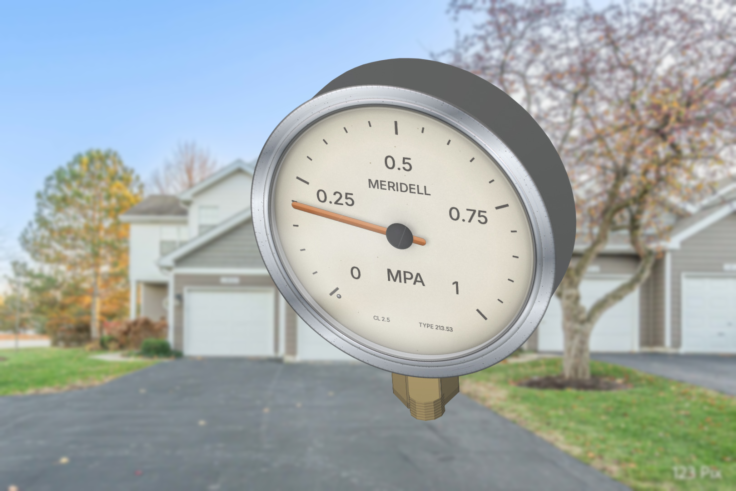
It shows value=0.2 unit=MPa
